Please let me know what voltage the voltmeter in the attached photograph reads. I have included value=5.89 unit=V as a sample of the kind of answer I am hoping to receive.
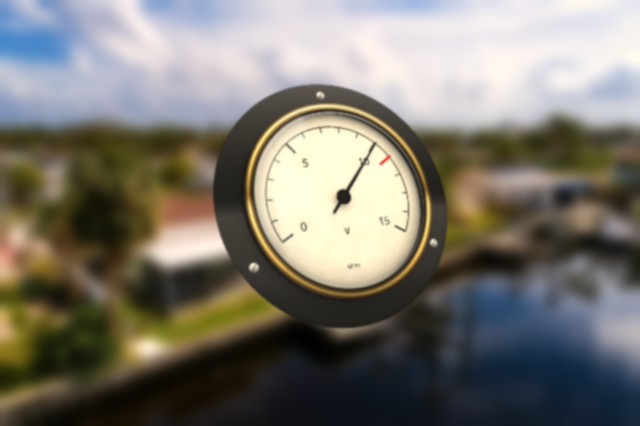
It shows value=10 unit=V
